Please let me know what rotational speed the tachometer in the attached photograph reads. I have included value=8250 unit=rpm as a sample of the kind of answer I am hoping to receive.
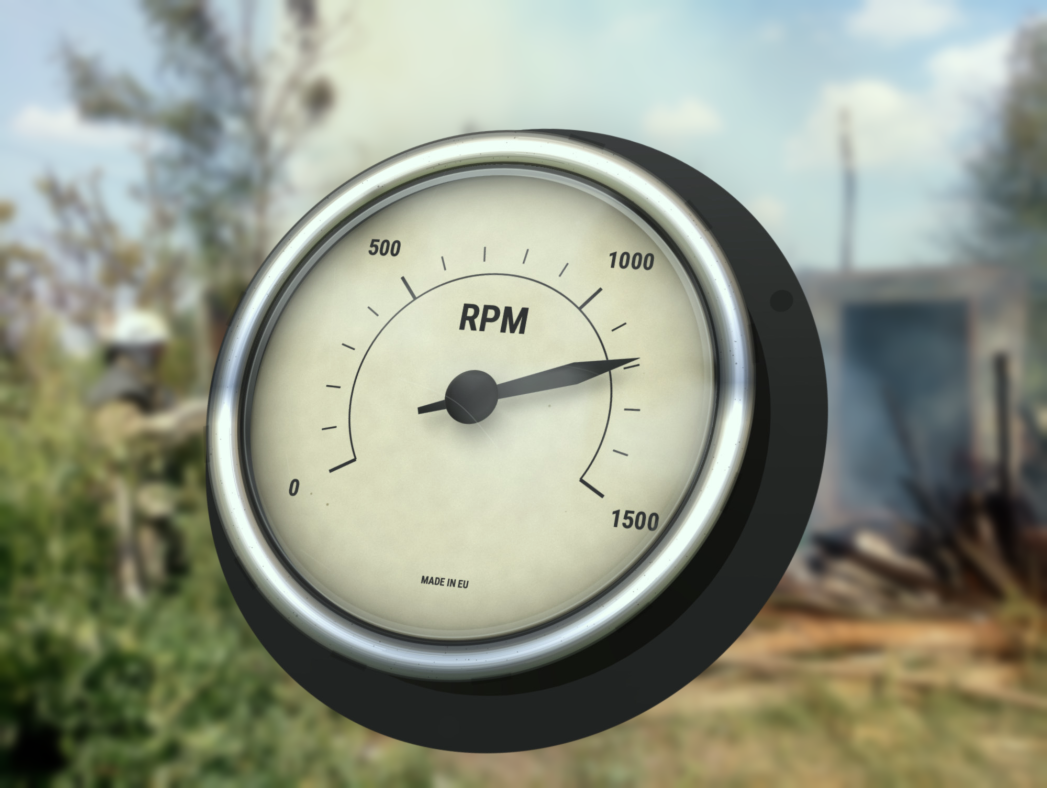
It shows value=1200 unit=rpm
